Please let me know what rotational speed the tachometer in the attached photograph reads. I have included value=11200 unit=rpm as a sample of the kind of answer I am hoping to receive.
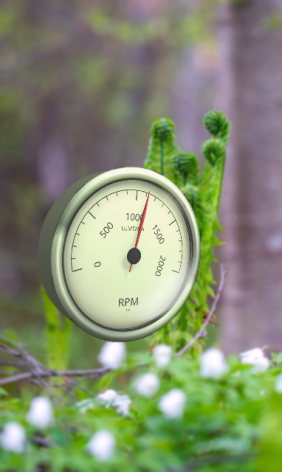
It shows value=1100 unit=rpm
